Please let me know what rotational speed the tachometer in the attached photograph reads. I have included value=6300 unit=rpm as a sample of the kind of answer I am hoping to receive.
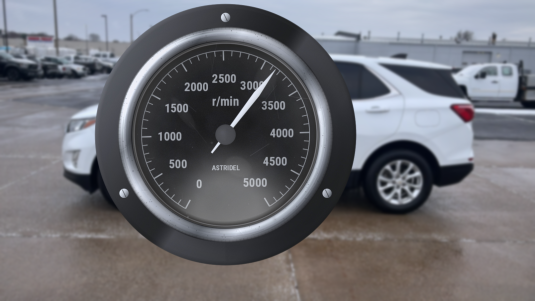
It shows value=3150 unit=rpm
